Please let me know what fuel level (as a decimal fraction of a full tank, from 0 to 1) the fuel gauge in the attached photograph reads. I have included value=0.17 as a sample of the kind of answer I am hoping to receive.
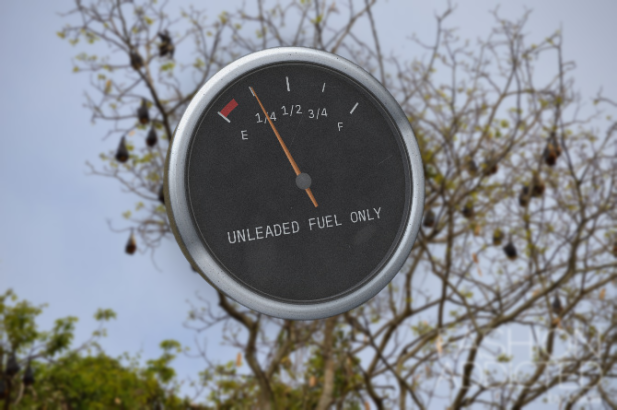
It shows value=0.25
